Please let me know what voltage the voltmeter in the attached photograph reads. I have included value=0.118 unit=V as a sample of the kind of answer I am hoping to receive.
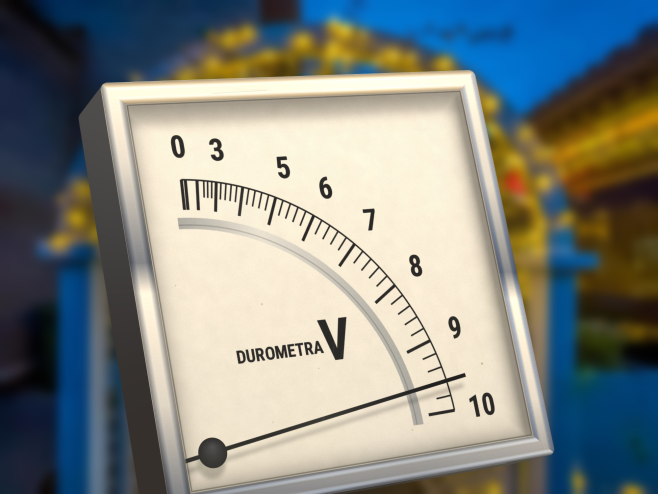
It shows value=9.6 unit=V
